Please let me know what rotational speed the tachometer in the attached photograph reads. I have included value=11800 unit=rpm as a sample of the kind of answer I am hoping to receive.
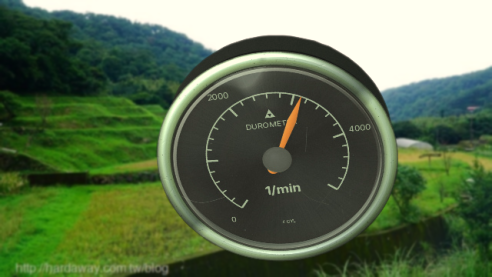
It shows value=3100 unit=rpm
